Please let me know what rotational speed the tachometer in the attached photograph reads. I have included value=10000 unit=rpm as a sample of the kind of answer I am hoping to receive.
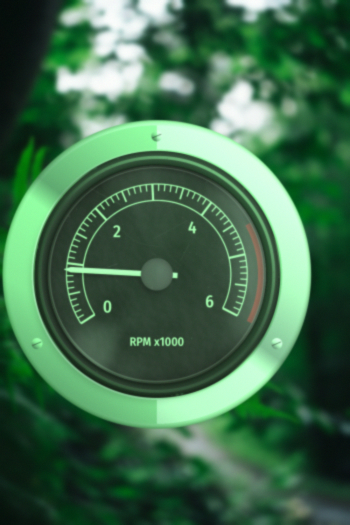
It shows value=900 unit=rpm
